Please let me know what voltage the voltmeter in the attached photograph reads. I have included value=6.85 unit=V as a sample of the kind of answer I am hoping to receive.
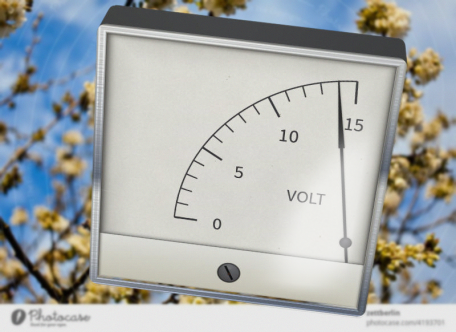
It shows value=14 unit=V
